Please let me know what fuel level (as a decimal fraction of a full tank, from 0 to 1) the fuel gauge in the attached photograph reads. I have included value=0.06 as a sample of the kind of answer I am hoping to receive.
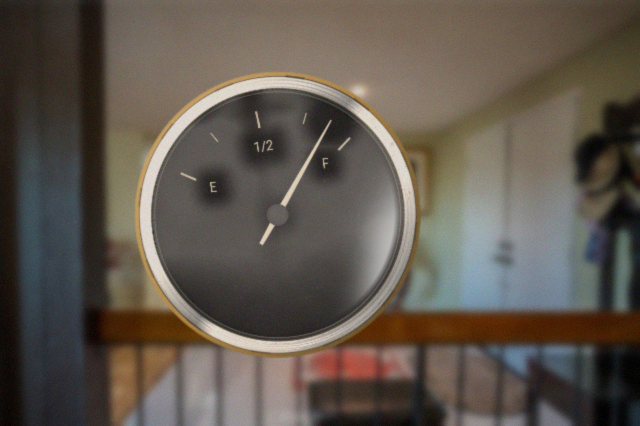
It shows value=0.875
